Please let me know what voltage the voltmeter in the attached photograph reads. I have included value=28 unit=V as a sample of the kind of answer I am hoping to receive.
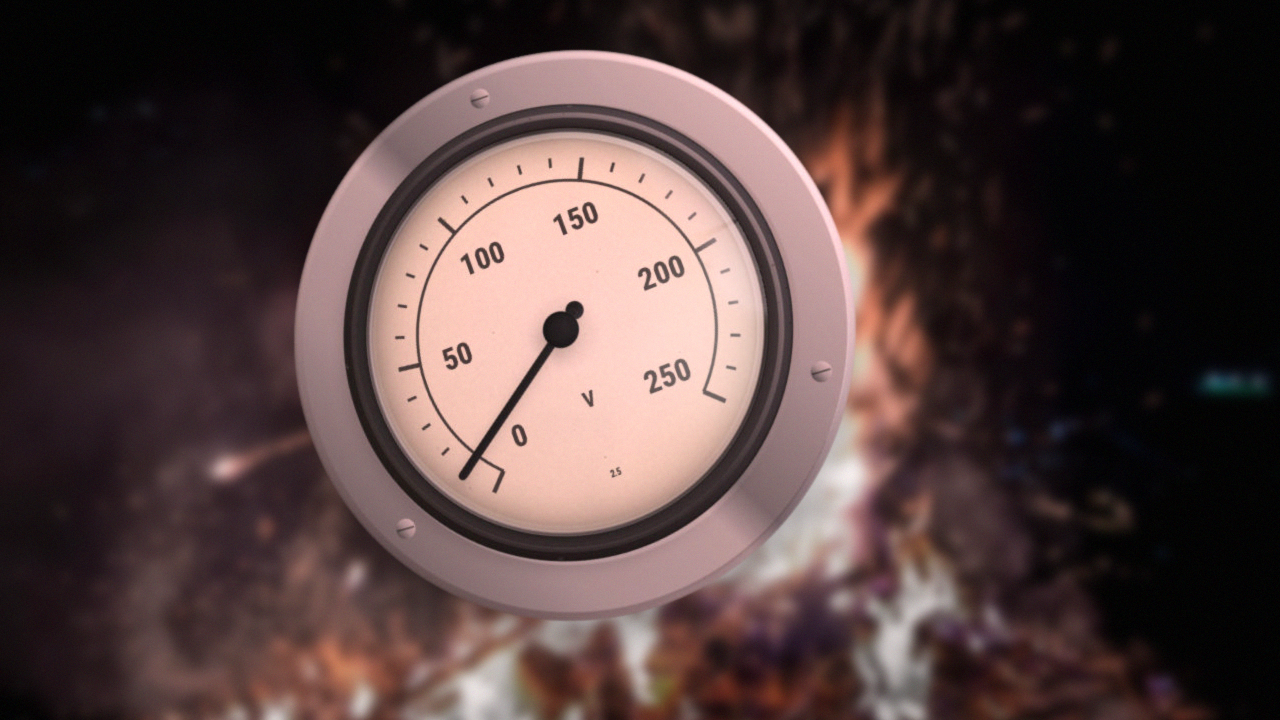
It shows value=10 unit=V
